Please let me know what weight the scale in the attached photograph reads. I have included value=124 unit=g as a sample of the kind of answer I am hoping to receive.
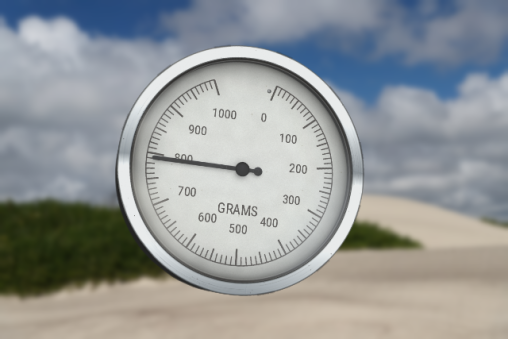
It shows value=790 unit=g
